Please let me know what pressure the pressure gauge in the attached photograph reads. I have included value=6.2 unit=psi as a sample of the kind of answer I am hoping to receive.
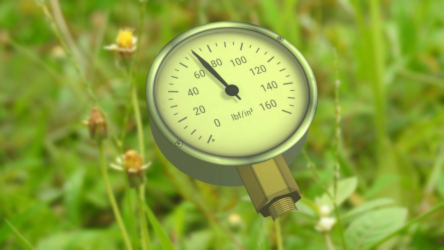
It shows value=70 unit=psi
